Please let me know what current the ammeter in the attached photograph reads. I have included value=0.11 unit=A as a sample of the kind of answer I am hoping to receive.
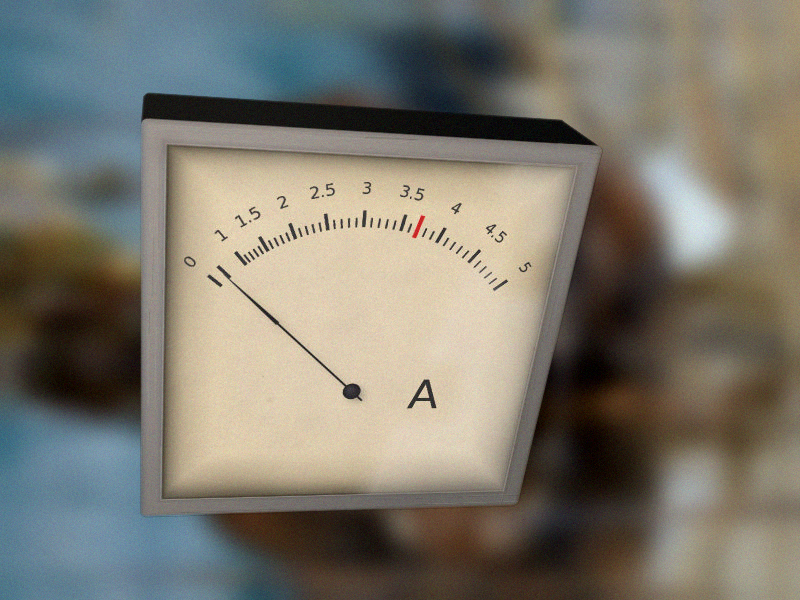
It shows value=0.5 unit=A
